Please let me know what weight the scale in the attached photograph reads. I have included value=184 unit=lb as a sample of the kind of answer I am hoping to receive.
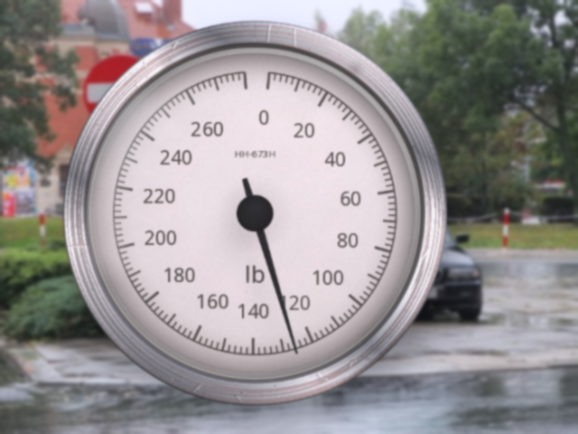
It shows value=126 unit=lb
